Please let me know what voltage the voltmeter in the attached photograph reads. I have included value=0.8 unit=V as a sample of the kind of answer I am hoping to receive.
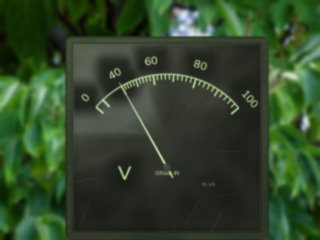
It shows value=40 unit=V
